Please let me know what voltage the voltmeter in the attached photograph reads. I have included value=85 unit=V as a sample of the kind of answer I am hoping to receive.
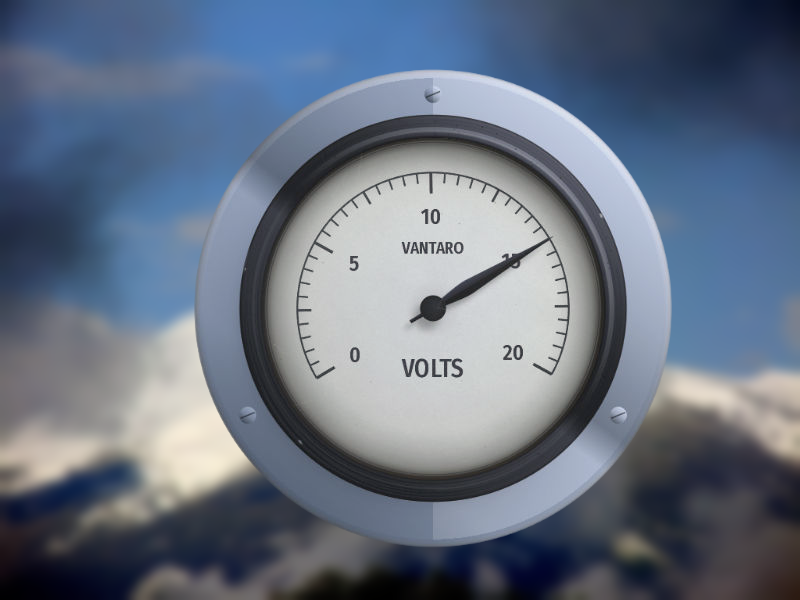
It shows value=15 unit=V
